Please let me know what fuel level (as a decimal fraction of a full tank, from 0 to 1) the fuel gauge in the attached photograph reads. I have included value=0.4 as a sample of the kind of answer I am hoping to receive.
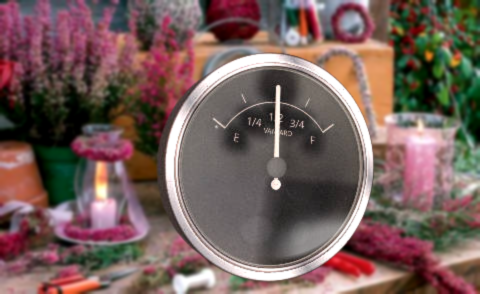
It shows value=0.5
